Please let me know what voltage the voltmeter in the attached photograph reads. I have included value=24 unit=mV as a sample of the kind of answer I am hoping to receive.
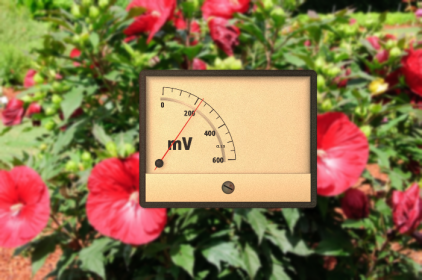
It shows value=225 unit=mV
